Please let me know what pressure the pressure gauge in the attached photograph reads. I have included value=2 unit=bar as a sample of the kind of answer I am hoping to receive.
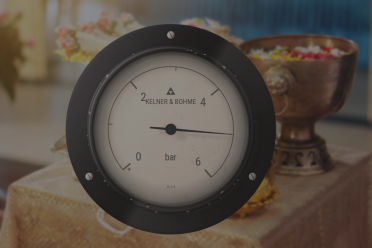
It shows value=5 unit=bar
